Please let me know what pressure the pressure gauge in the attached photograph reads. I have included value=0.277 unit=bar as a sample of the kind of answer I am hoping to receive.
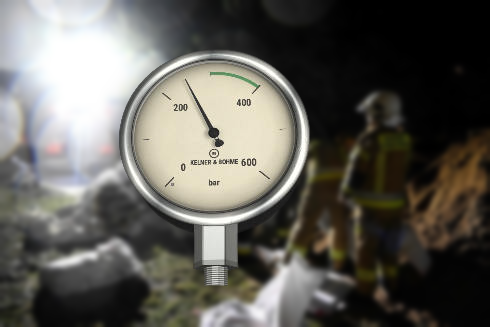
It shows value=250 unit=bar
